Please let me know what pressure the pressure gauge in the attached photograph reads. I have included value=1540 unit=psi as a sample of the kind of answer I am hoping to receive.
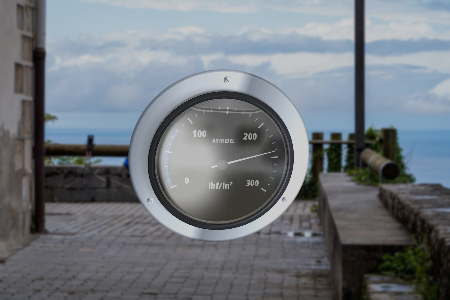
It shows value=240 unit=psi
